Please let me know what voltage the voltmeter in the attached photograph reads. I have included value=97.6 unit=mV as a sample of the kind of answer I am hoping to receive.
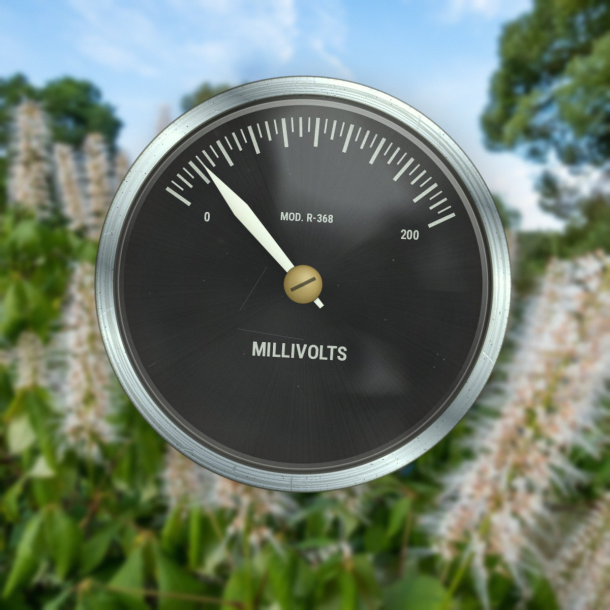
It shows value=25 unit=mV
